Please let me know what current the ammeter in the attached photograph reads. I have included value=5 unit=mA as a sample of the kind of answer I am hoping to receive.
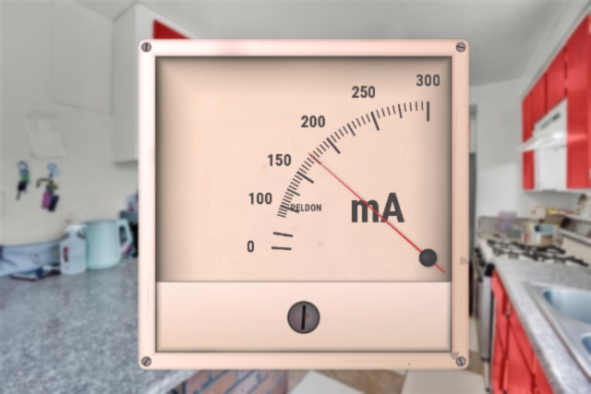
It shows value=175 unit=mA
